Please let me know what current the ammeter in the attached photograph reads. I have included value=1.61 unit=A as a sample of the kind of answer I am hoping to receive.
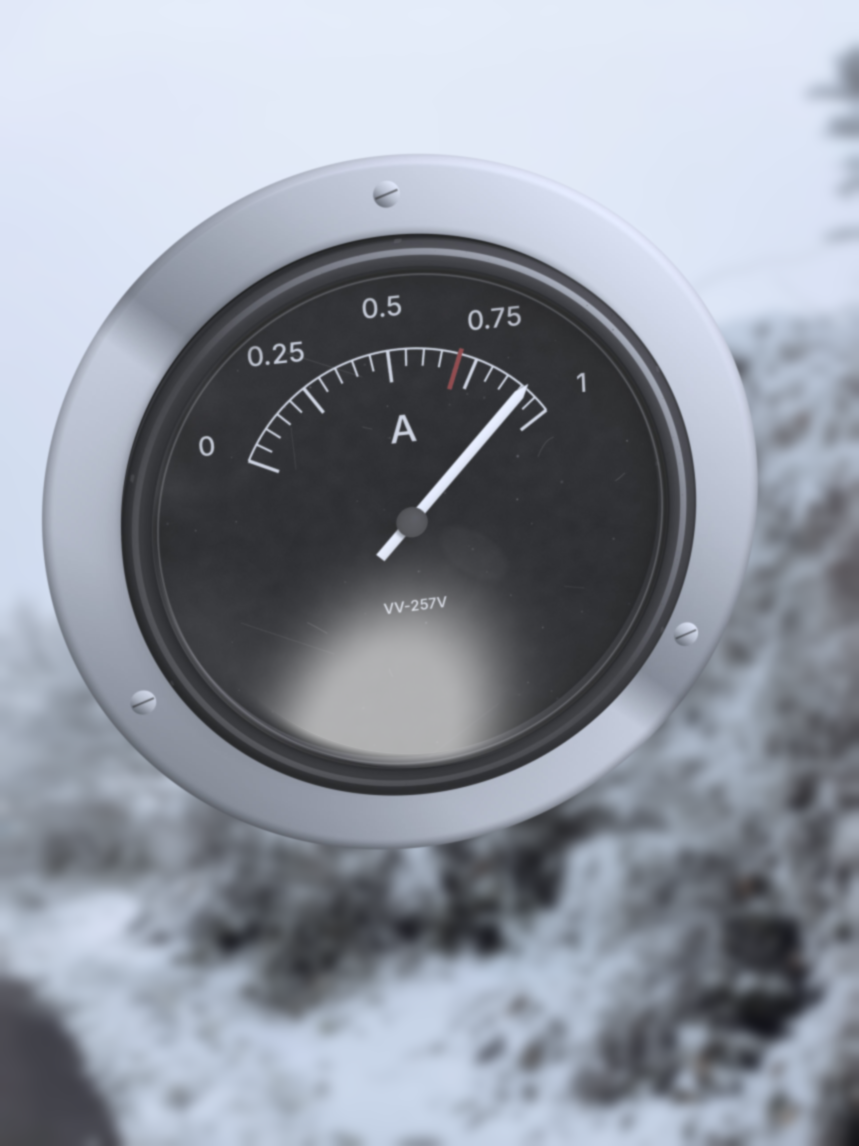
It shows value=0.9 unit=A
